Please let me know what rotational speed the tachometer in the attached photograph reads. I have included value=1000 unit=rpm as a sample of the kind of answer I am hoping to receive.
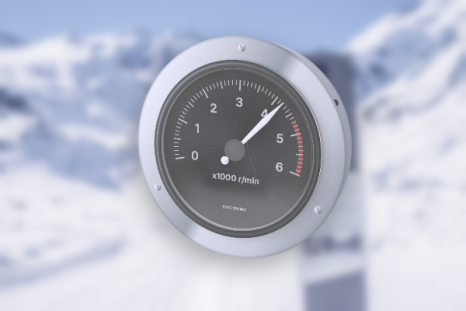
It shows value=4200 unit=rpm
